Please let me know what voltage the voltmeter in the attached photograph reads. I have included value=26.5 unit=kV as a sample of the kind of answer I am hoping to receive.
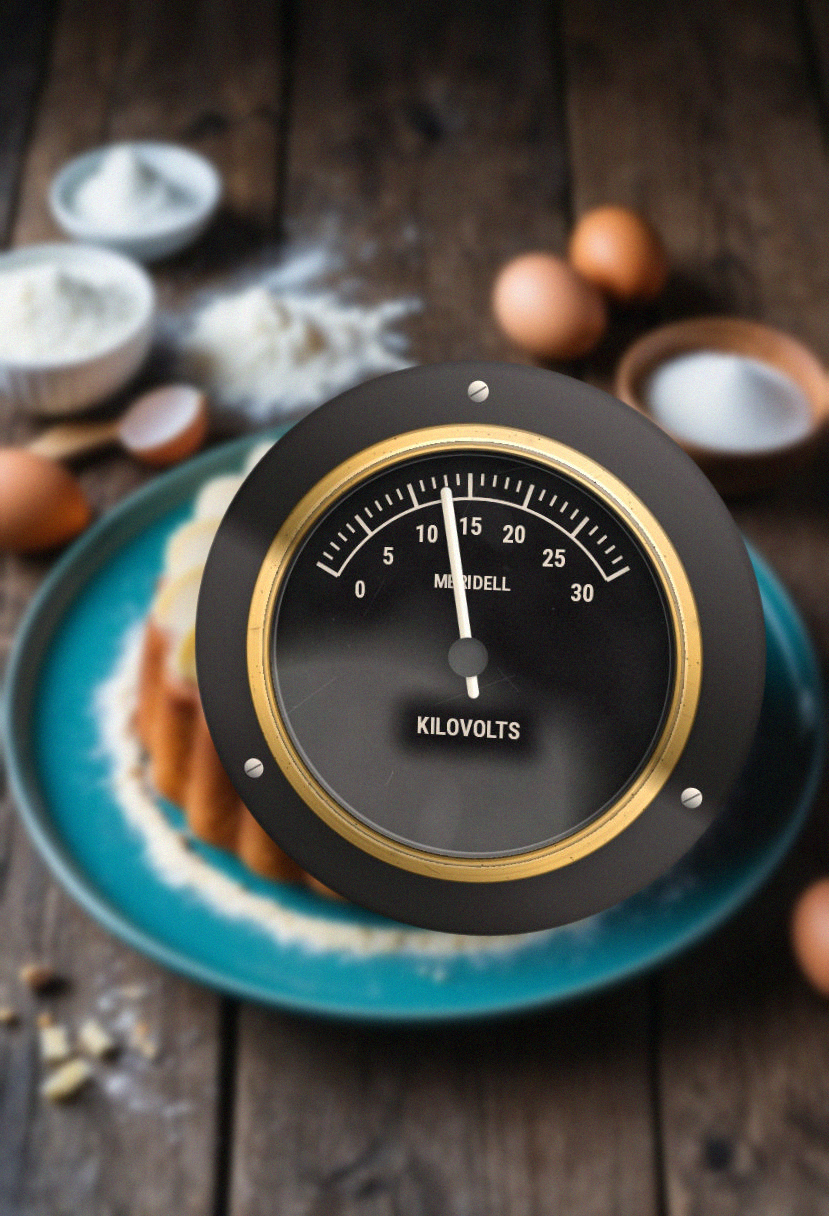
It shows value=13 unit=kV
